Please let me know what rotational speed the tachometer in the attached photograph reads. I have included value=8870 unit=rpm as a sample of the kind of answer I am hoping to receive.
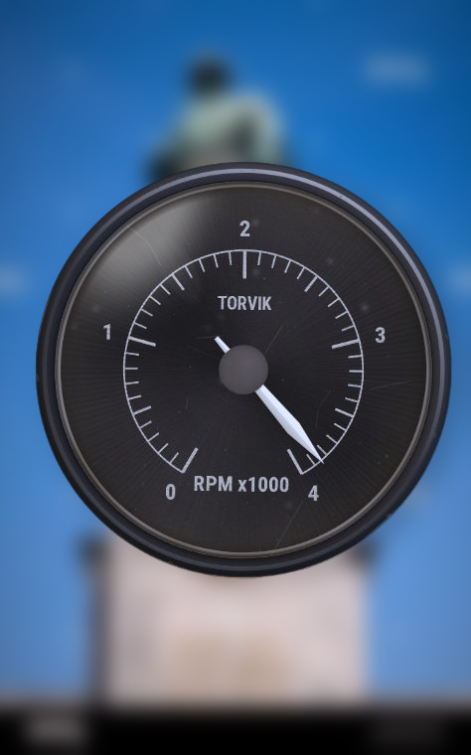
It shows value=3850 unit=rpm
